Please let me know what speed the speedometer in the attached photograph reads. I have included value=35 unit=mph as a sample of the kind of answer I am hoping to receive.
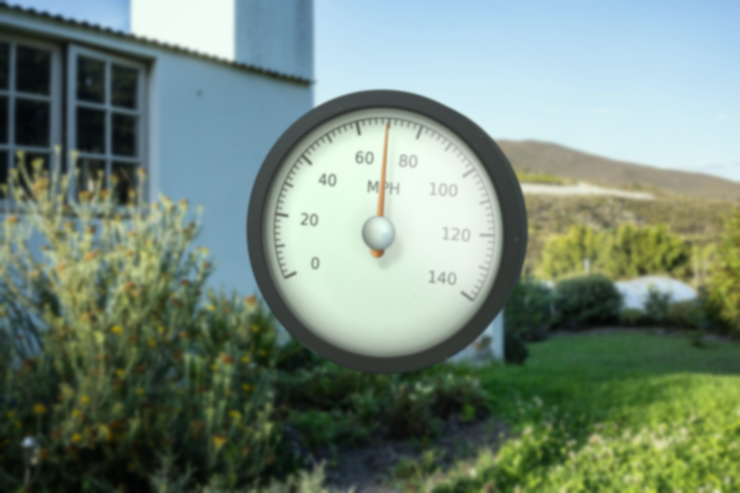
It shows value=70 unit=mph
